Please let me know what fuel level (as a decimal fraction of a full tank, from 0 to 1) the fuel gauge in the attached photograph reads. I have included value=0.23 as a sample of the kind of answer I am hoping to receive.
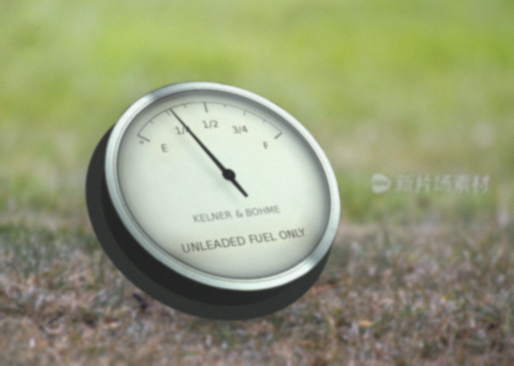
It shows value=0.25
